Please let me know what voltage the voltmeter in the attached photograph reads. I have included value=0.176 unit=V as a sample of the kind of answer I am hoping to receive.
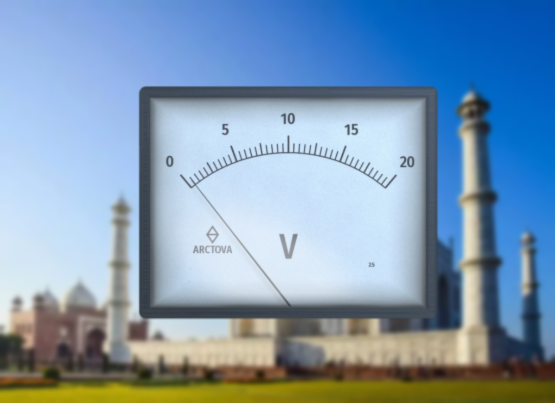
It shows value=0.5 unit=V
